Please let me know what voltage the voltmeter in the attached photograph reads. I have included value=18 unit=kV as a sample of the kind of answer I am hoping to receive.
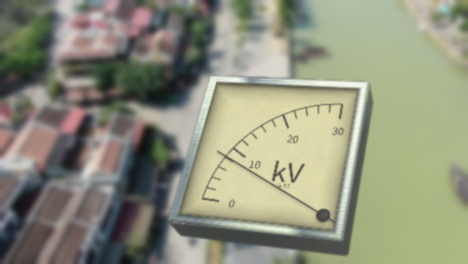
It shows value=8 unit=kV
